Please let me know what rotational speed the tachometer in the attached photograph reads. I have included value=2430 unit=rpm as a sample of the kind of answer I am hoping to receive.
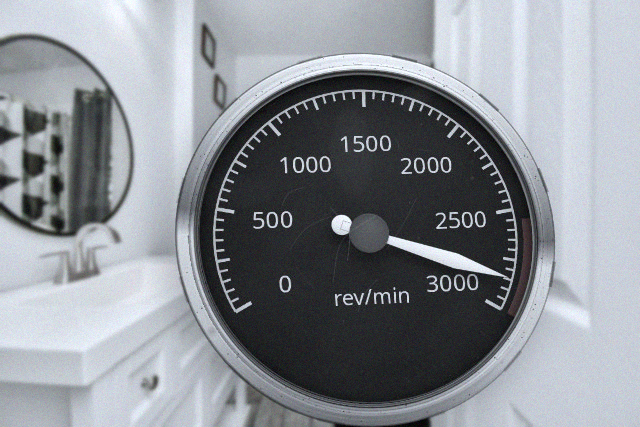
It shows value=2850 unit=rpm
